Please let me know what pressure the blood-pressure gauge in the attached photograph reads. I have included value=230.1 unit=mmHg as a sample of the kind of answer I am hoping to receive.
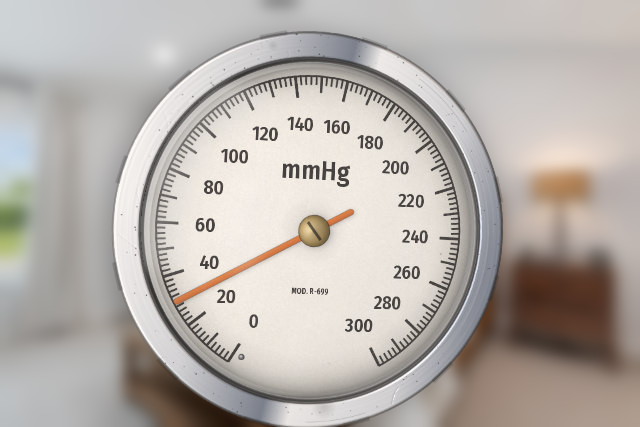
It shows value=30 unit=mmHg
